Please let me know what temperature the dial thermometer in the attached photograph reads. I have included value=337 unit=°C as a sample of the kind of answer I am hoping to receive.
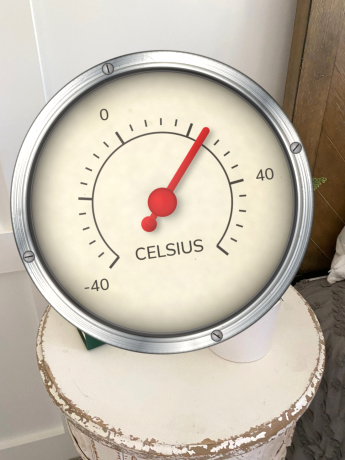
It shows value=24 unit=°C
